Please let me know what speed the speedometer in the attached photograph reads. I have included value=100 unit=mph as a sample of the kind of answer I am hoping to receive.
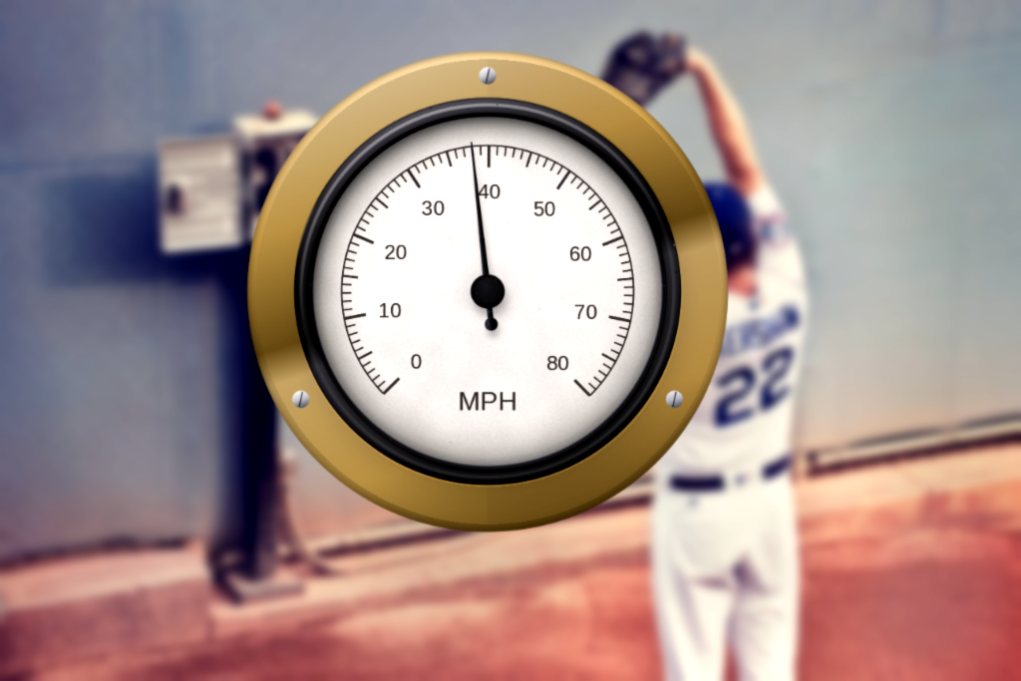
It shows value=38 unit=mph
